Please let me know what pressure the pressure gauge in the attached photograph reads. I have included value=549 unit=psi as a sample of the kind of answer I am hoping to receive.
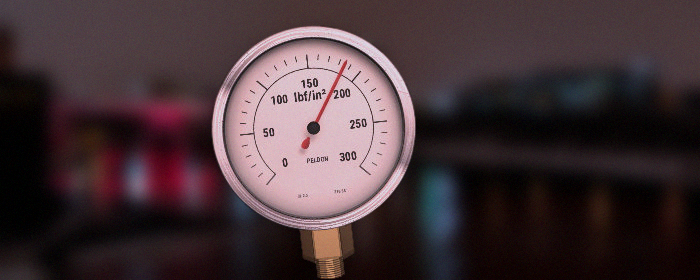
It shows value=185 unit=psi
